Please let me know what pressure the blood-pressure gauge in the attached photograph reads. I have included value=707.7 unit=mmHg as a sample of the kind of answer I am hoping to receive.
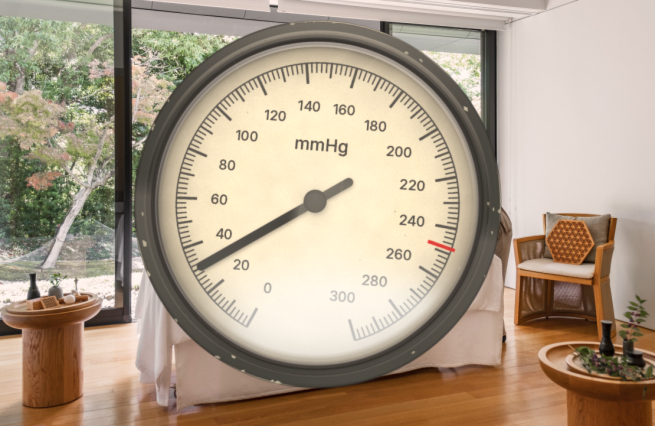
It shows value=30 unit=mmHg
